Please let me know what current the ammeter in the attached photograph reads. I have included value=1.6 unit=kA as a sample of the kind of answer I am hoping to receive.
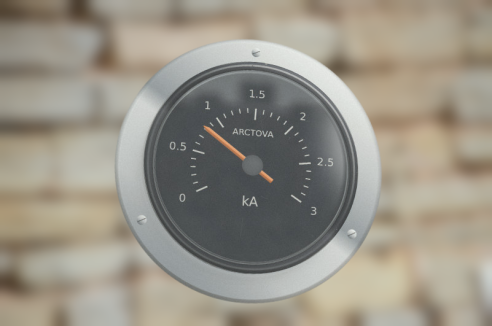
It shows value=0.8 unit=kA
